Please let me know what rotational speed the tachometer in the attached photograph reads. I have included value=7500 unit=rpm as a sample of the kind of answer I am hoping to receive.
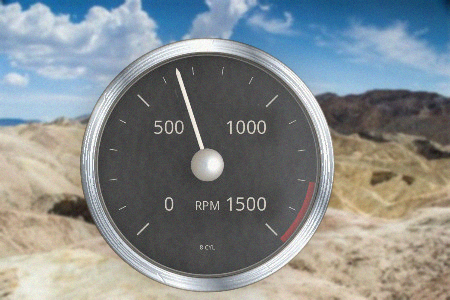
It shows value=650 unit=rpm
